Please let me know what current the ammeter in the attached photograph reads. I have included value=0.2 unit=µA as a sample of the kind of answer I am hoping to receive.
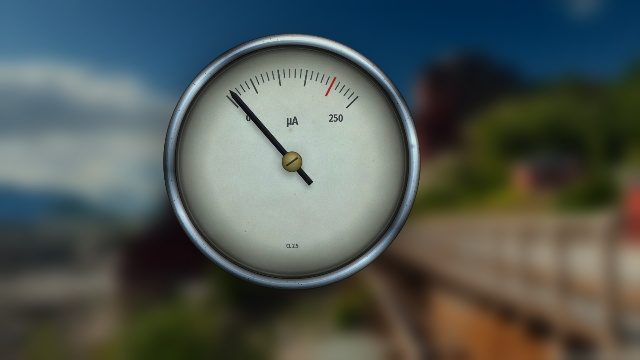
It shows value=10 unit=µA
